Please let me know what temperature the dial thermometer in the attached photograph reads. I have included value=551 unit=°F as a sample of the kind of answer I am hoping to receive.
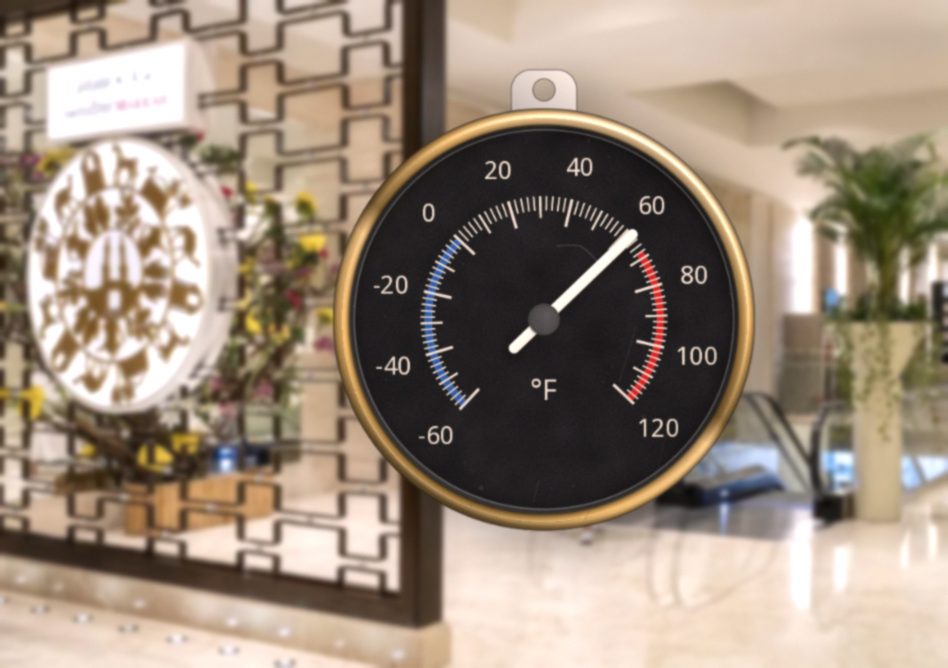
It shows value=62 unit=°F
